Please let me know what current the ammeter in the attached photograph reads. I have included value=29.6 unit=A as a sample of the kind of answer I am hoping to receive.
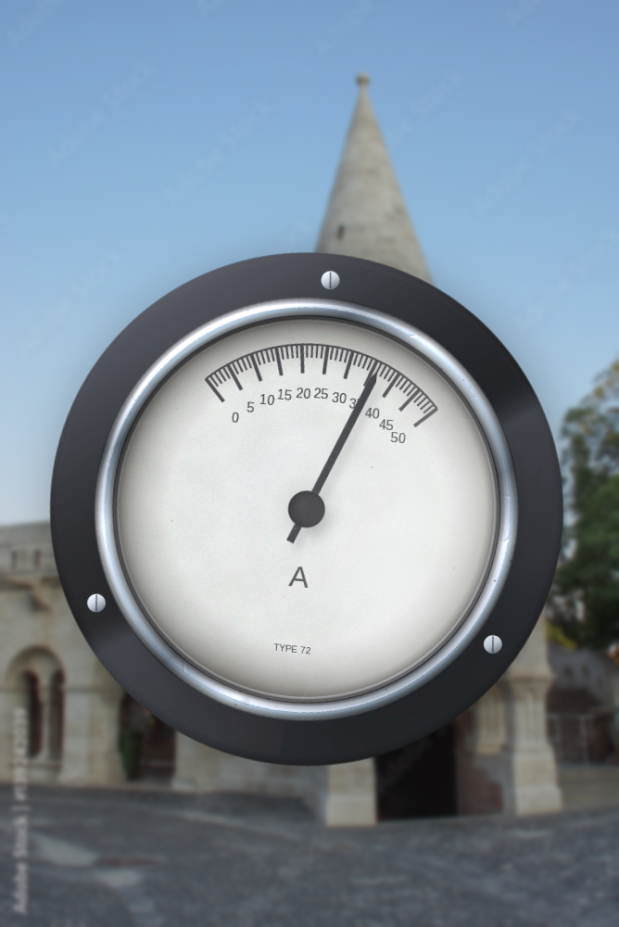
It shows value=36 unit=A
